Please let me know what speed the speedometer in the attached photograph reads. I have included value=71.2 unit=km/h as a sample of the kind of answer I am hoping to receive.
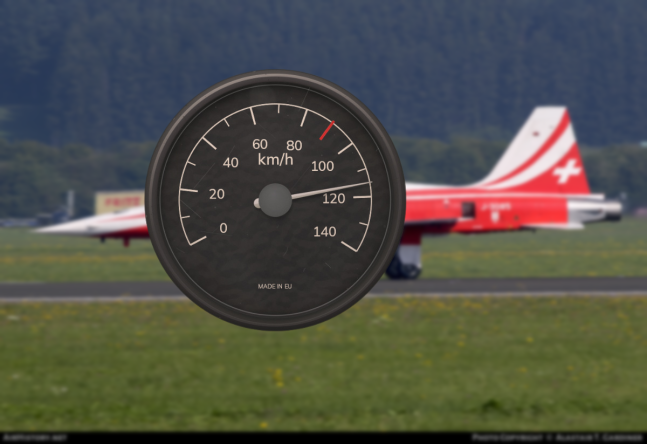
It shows value=115 unit=km/h
